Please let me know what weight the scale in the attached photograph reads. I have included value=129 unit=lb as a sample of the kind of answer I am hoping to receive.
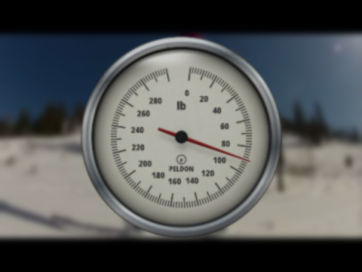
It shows value=90 unit=lb
